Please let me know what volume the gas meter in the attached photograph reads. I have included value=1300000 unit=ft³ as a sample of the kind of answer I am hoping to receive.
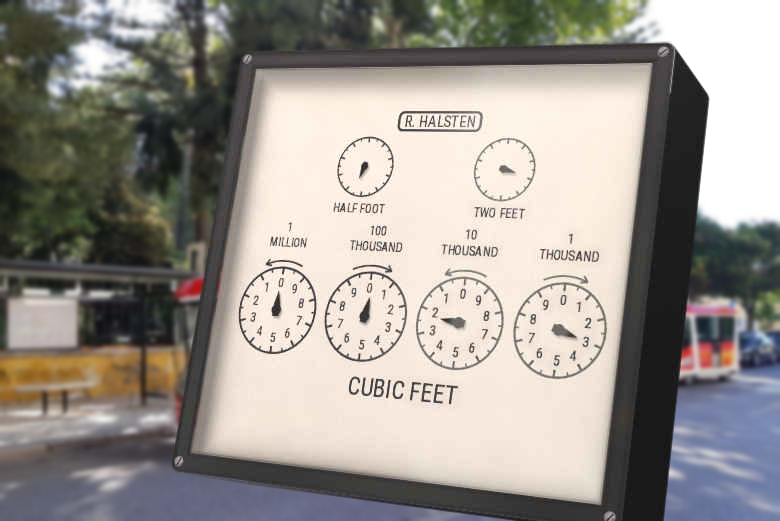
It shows value=2300 unit=ft³
